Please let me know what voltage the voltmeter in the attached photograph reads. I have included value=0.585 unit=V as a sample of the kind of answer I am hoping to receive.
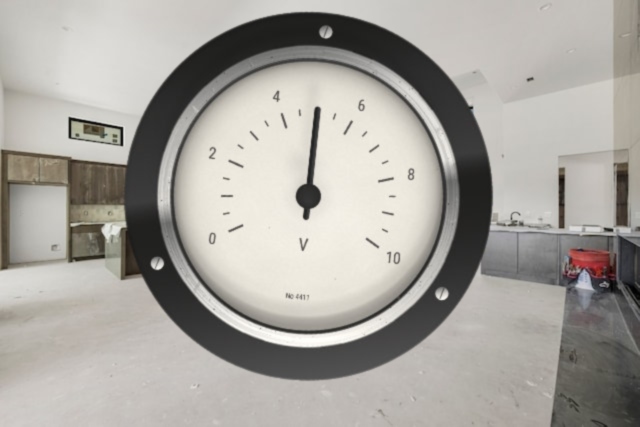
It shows value=5 unit=V
